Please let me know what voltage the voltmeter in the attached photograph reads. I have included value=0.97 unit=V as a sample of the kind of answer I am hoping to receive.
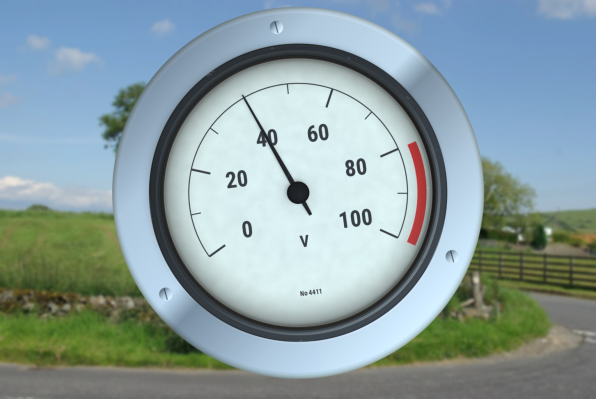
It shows value=40 unit=V
